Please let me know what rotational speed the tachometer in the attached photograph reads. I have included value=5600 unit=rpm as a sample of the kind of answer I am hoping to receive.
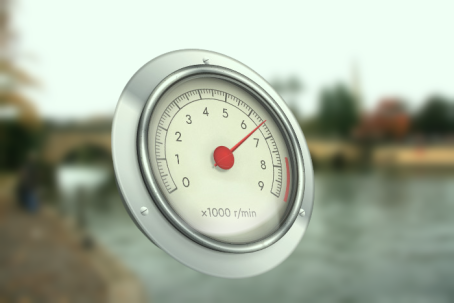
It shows value=6500 unit=rpm
